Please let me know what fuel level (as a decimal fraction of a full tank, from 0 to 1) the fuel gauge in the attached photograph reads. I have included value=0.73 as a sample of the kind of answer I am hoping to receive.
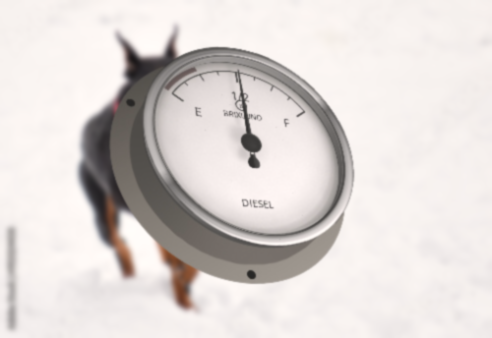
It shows value=0.5
